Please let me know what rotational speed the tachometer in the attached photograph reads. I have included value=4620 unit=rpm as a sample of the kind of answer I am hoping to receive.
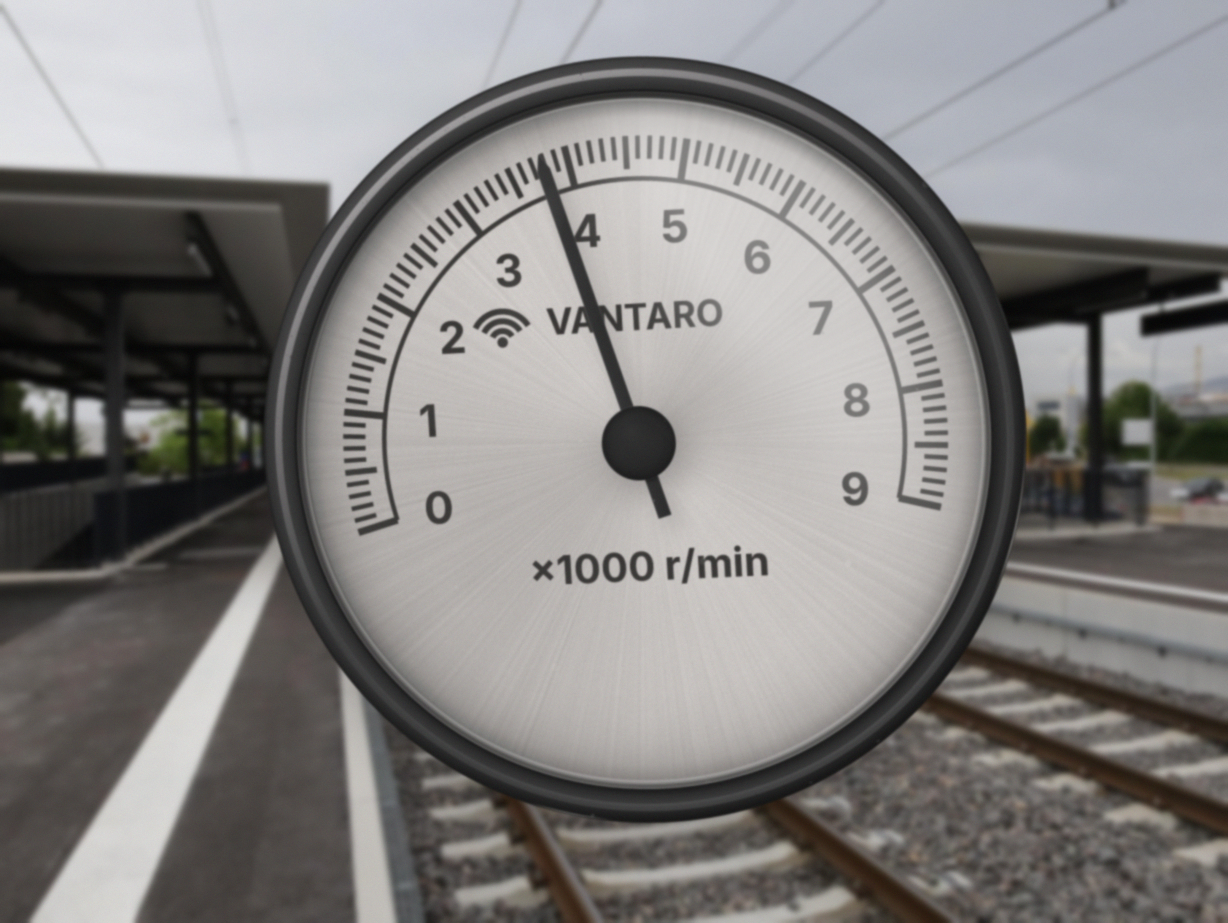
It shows value=3800 unit=rpm
